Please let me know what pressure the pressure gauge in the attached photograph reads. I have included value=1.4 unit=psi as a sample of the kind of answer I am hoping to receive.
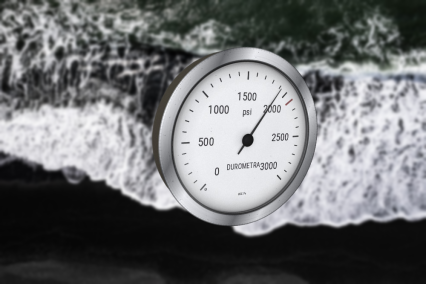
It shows value=1900 unit=psi
